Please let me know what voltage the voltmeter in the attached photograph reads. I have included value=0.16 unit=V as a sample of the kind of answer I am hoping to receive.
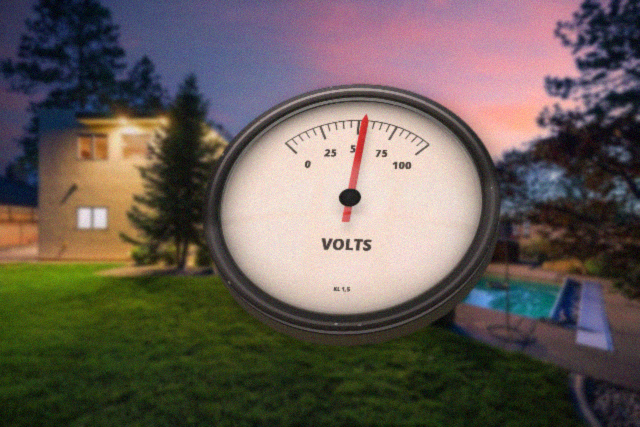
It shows value=55 unit=V
